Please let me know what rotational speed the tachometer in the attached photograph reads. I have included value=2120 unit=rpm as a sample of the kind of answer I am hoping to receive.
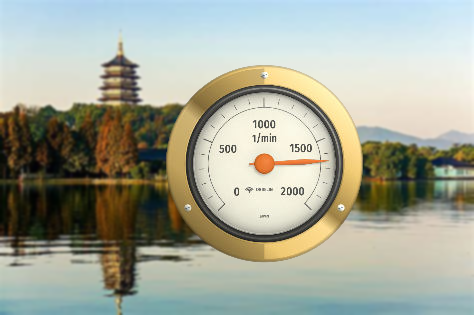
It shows value=1650 unit=rpm
